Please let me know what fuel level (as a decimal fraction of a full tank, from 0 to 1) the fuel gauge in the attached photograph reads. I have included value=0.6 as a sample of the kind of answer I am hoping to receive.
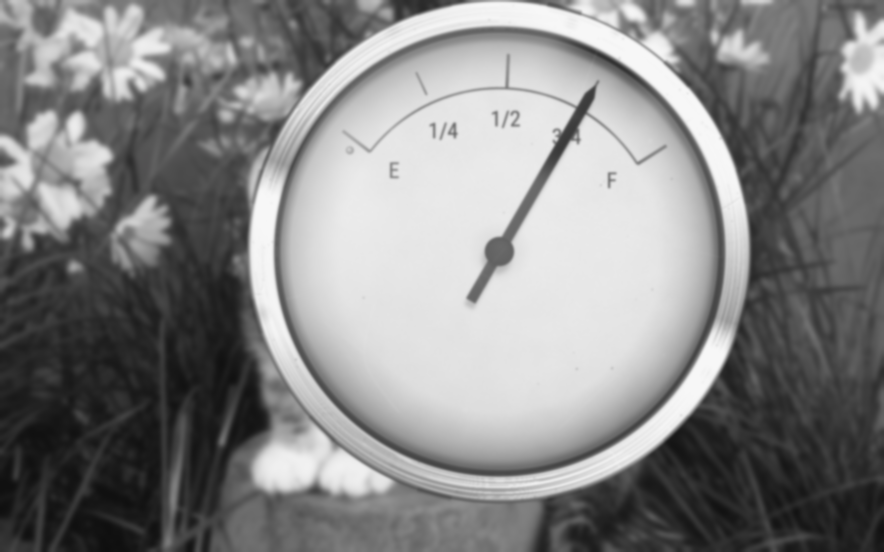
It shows value=0.75
